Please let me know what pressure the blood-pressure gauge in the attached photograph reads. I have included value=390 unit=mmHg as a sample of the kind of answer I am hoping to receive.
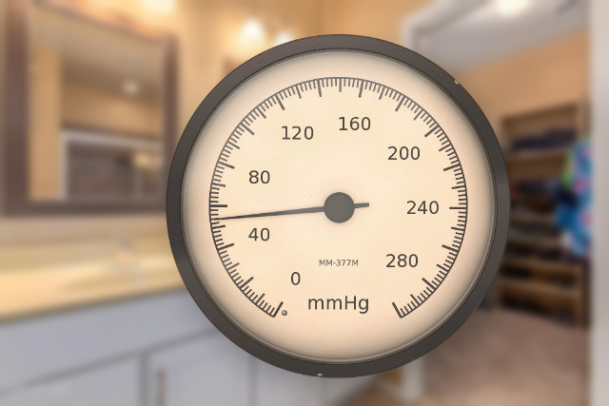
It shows value=54 unit=mmHg
